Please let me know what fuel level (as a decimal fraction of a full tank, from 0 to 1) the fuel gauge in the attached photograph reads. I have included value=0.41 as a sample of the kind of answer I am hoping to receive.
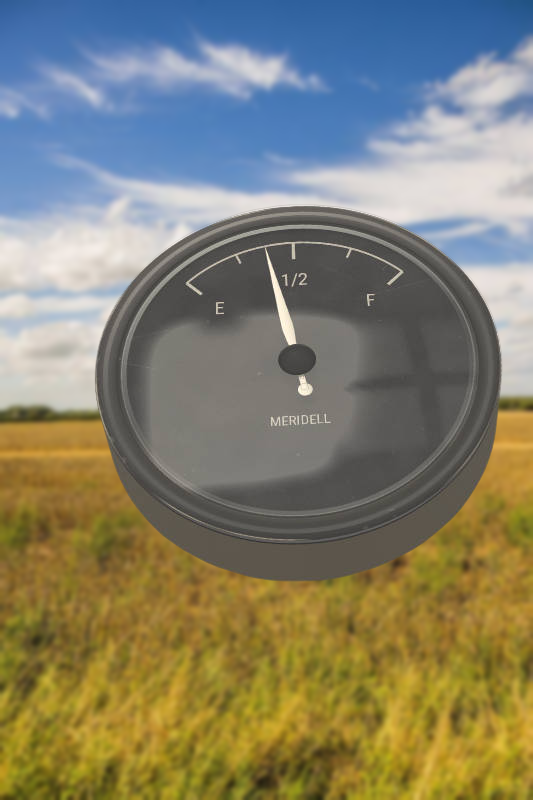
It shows value=0.375
